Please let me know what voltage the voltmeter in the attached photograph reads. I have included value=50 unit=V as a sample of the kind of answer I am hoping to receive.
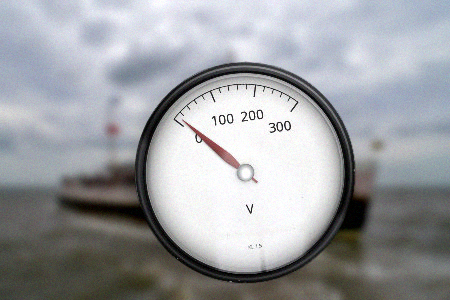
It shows value=10 unit=V
